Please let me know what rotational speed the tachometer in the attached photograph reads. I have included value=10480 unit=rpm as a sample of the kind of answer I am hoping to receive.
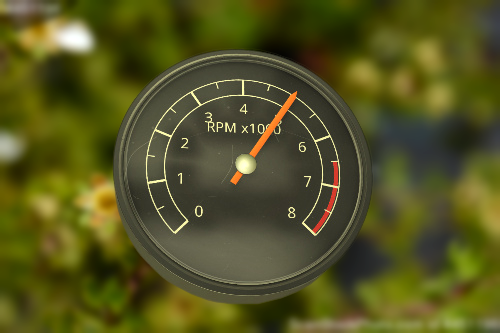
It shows value=5000 unit=rpm
